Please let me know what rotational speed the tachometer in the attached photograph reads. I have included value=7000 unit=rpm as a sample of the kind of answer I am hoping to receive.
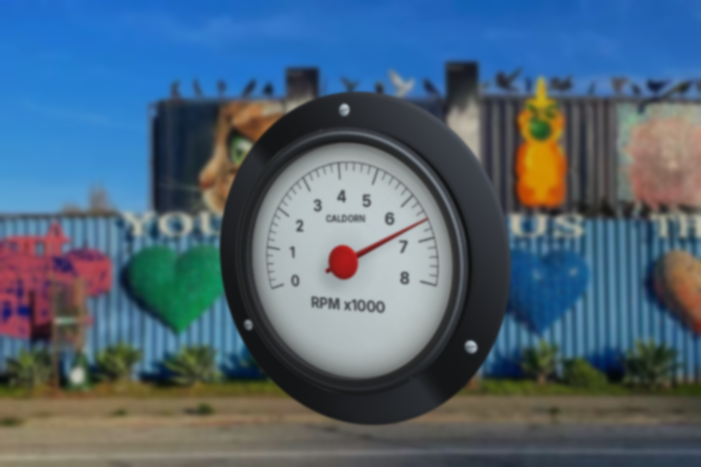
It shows value=6600 unit=rpm
